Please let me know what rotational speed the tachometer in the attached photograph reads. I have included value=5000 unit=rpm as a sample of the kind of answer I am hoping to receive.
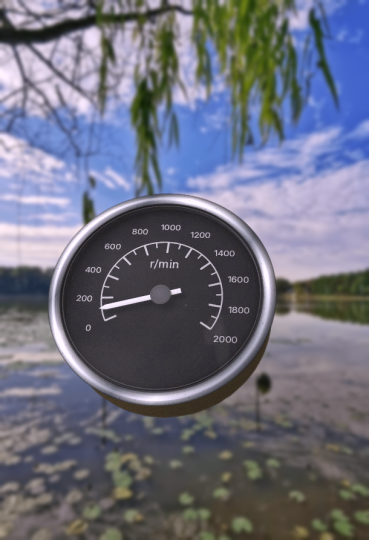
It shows value=100 unit=rpm
